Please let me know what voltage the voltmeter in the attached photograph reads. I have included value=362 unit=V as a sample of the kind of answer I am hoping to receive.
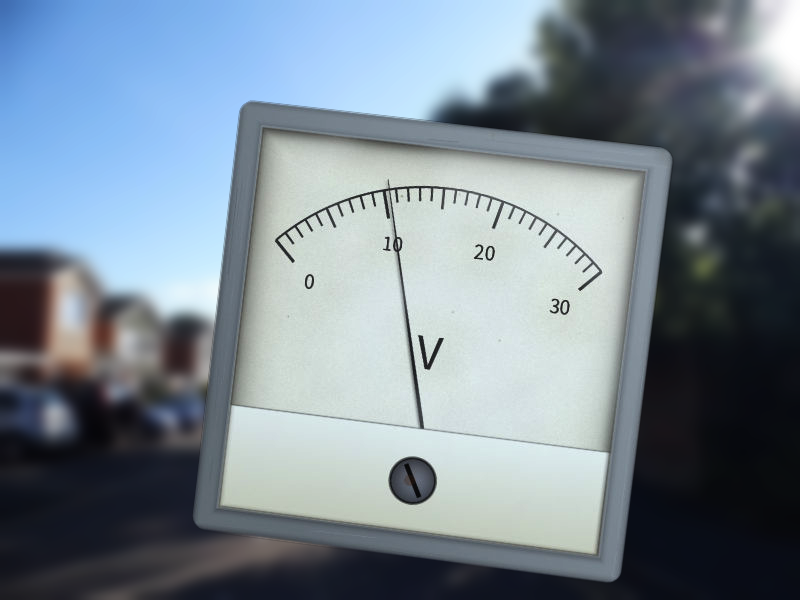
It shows value=10.5 unit=V
